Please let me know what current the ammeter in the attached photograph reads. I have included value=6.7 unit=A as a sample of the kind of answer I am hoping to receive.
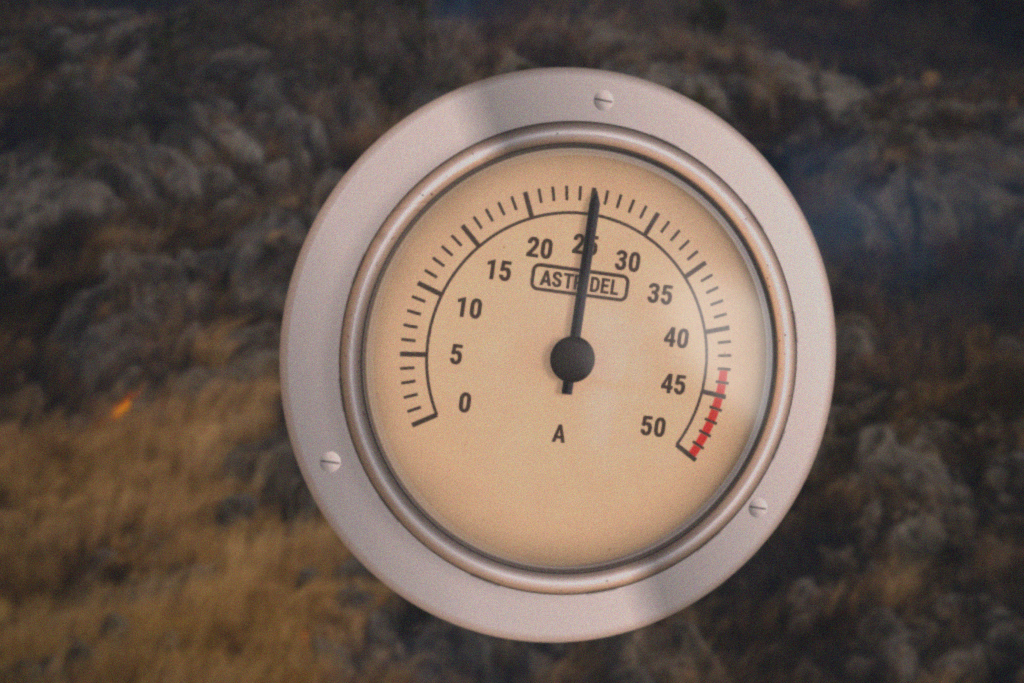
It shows value=25 unit=A
